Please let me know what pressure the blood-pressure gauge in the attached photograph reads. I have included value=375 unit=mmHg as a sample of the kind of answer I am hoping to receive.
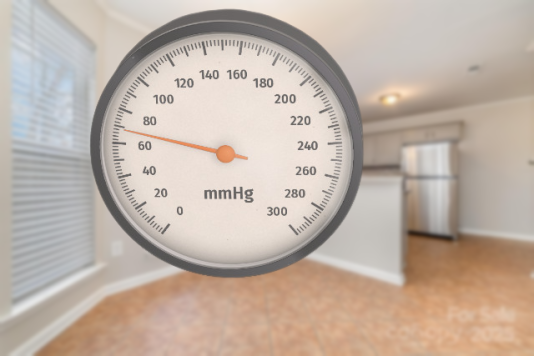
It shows value=70 unit=mmHg
